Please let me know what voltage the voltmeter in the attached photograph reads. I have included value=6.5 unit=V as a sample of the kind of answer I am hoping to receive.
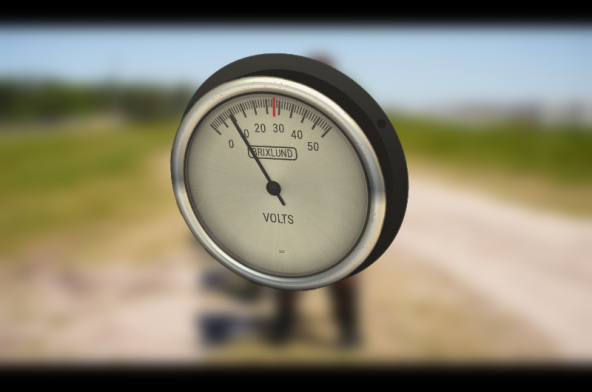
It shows value=10 unit=V
